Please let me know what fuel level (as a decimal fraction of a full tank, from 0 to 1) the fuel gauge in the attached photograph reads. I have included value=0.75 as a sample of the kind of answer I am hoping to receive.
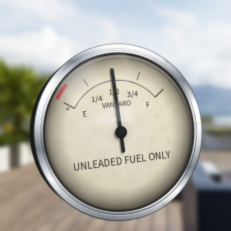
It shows value=0.5
